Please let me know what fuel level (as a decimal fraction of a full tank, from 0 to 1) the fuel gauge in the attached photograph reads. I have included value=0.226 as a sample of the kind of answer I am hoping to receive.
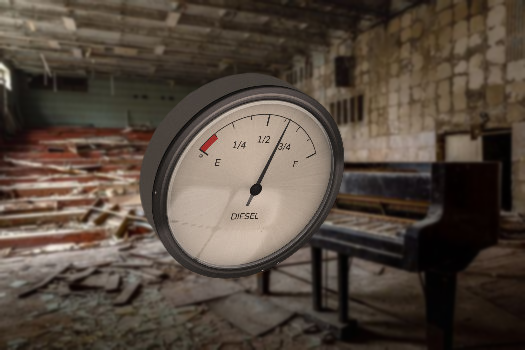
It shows value=0.625
